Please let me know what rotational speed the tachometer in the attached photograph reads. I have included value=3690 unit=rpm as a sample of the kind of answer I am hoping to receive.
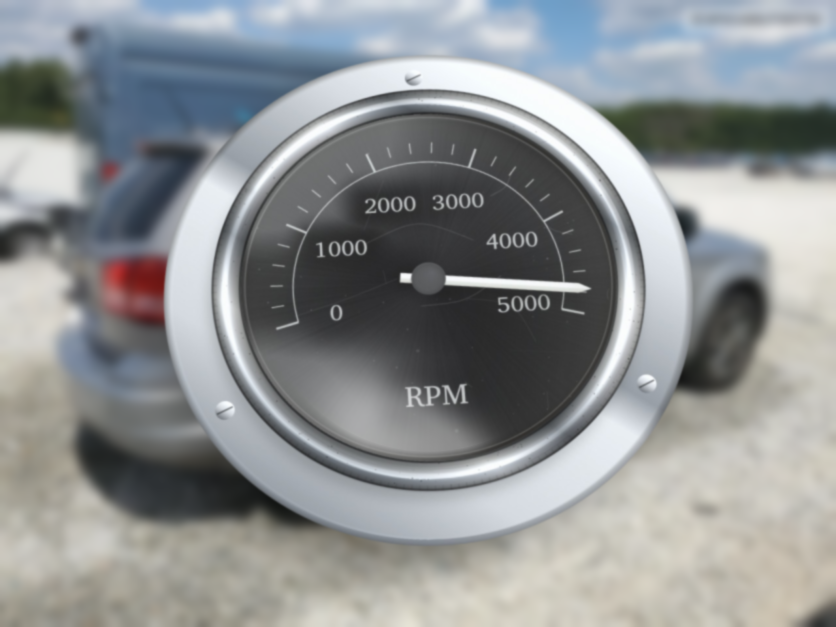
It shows value=4800 unit=rpm
